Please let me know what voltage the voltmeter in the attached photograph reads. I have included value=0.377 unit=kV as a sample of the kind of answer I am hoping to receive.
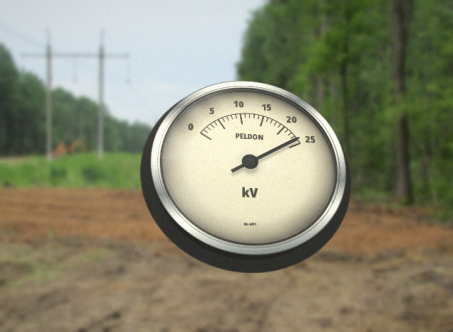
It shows value=24 unit=kV
